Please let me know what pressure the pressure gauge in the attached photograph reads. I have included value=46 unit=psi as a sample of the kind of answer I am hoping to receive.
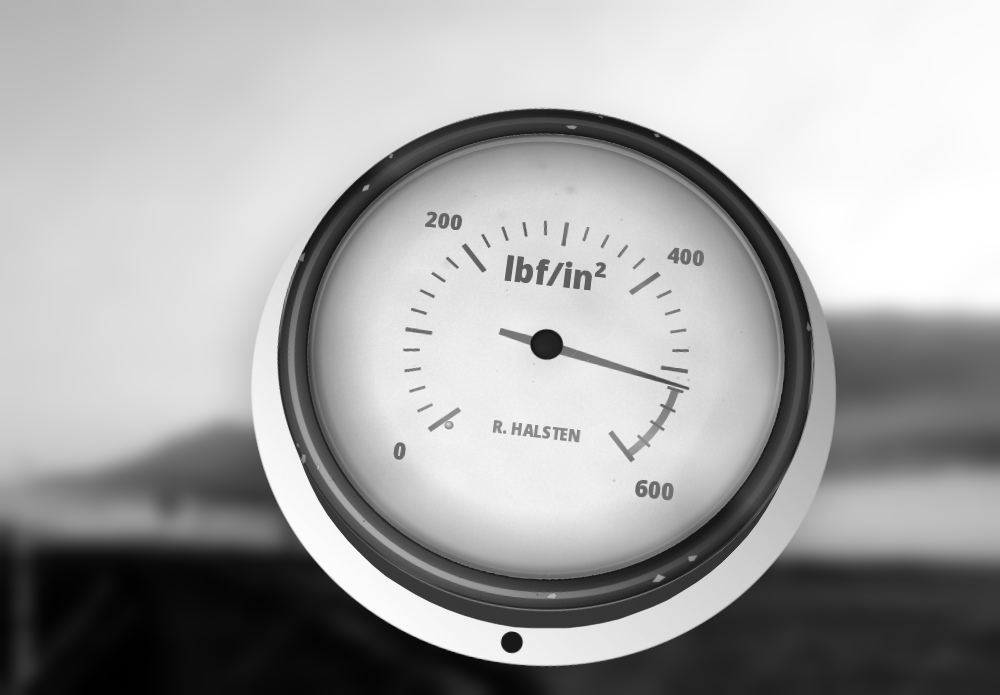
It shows value=520 unit=psi
